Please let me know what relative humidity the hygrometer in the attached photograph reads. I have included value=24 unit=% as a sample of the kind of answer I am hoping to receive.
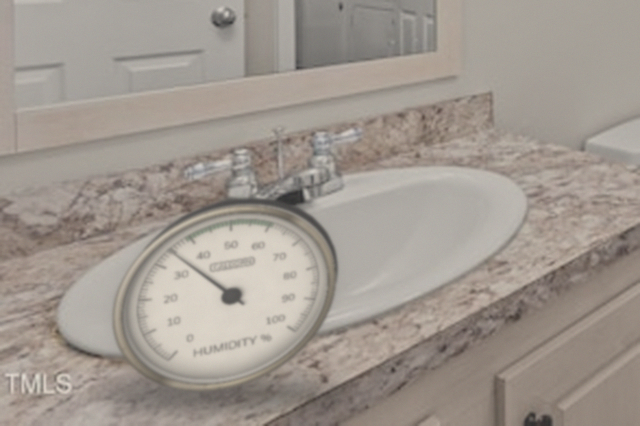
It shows value=35 unit=%
